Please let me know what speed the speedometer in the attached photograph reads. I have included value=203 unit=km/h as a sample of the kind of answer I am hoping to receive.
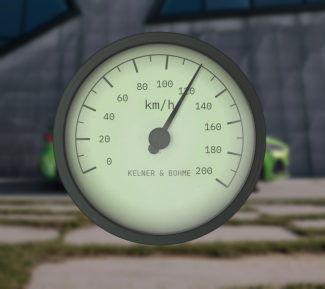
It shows value=120 unit=km/h
